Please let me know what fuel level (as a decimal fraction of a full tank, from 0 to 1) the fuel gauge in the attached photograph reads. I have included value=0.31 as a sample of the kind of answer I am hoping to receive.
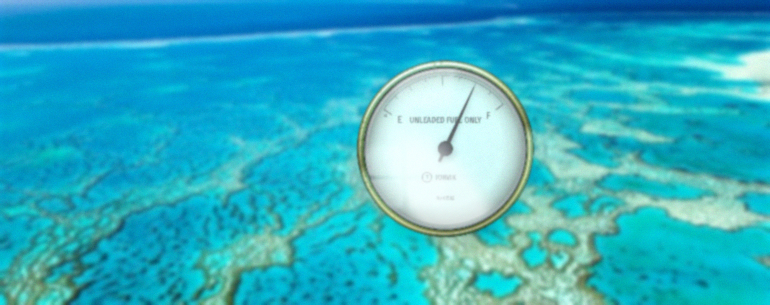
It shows value=0.75
